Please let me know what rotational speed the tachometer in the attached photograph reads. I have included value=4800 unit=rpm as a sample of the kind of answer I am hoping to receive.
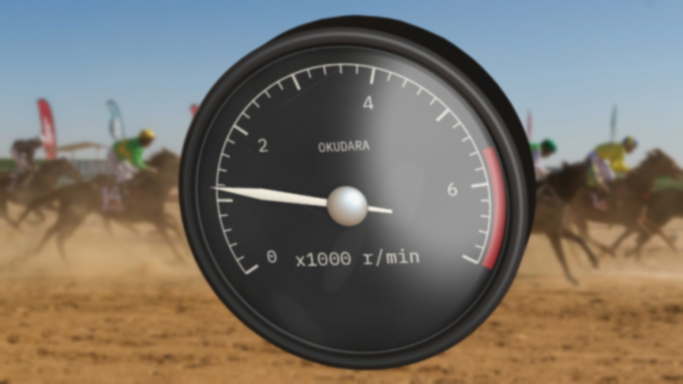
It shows value=1200 unit=rpm
